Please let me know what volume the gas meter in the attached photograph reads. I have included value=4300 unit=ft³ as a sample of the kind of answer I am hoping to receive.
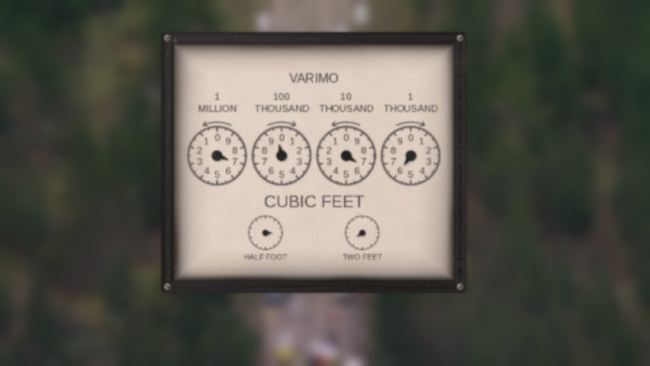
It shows value=696600 unit=ft³
